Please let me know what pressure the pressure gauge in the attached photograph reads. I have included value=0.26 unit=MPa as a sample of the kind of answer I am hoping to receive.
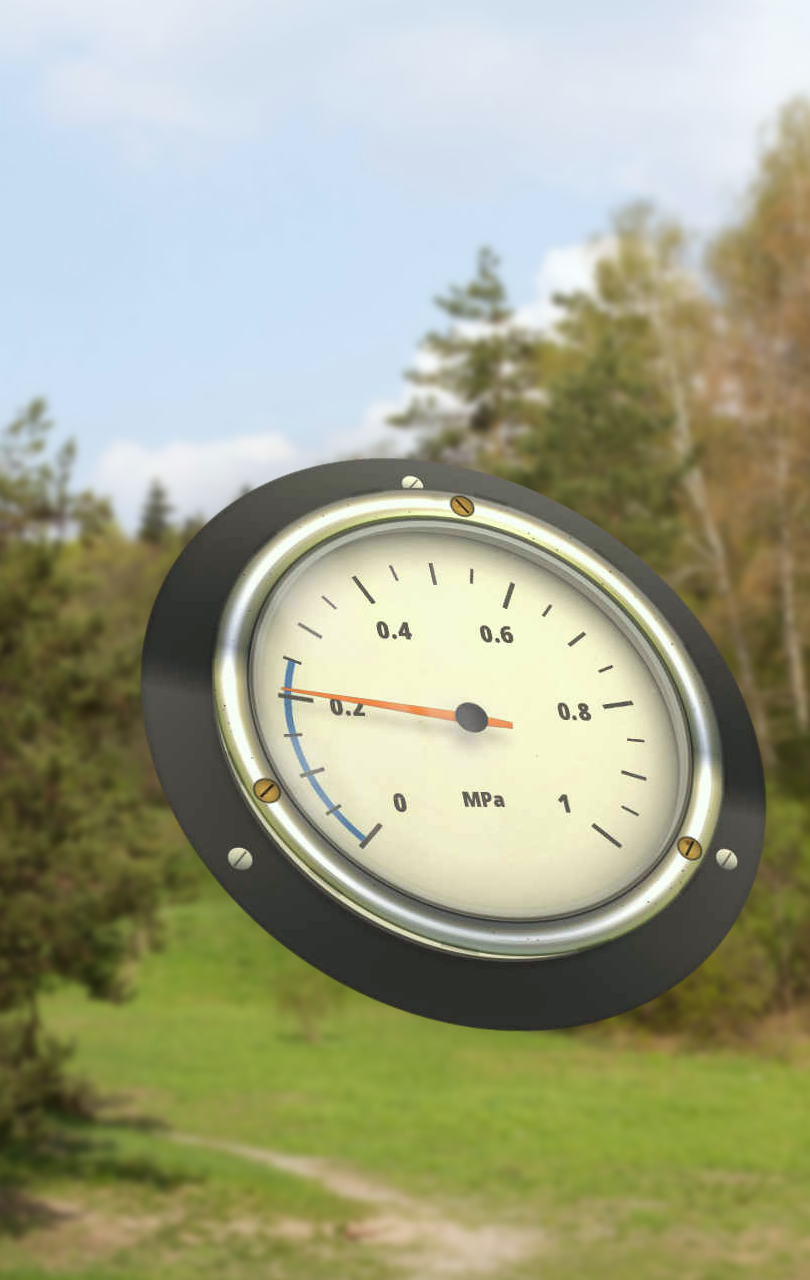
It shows value=0.2 unit=MPa
